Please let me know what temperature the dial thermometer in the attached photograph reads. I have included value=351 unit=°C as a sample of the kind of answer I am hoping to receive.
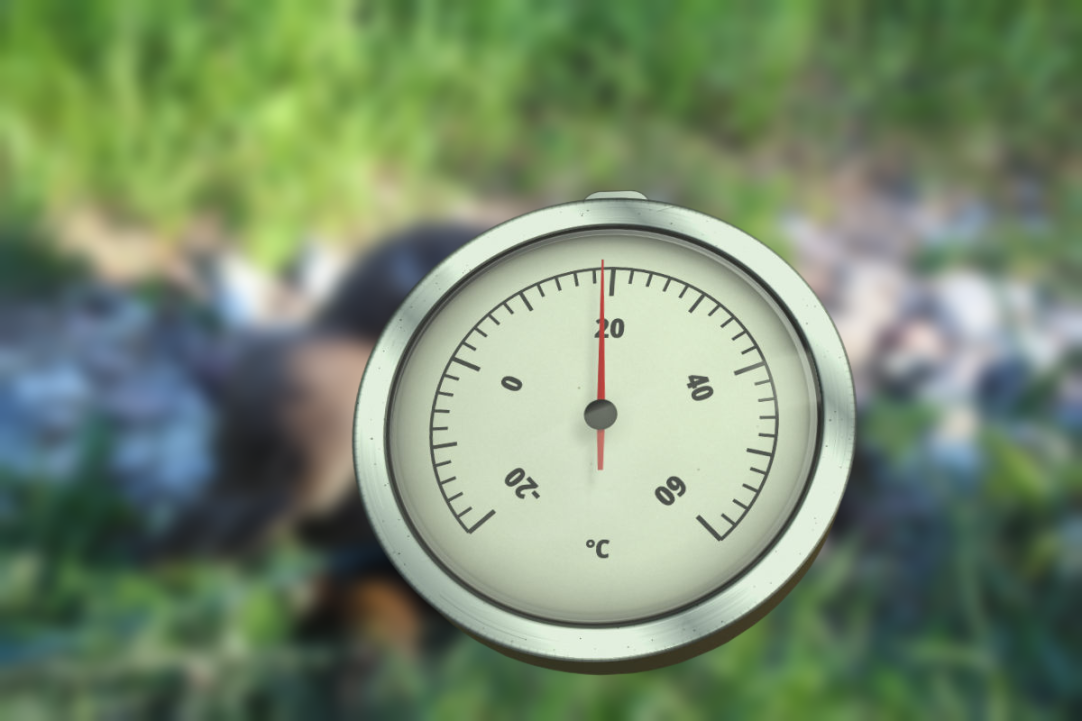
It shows value=19 unit=°C
